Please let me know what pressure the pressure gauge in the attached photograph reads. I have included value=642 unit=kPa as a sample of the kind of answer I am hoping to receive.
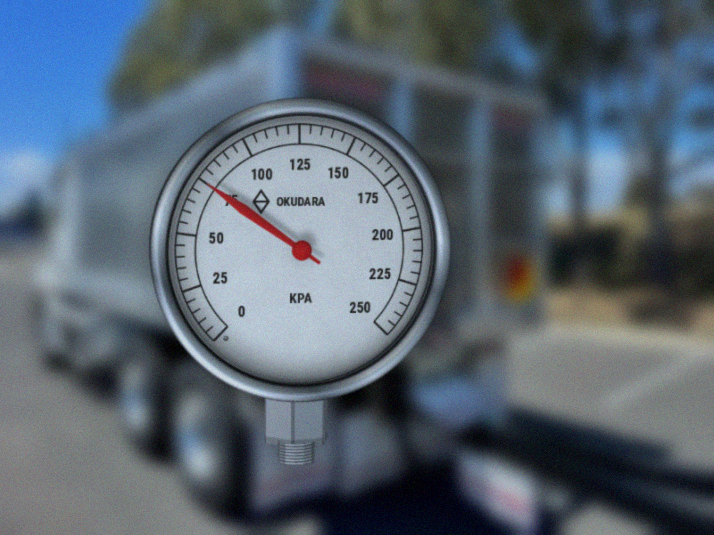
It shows value=75 unit=kPa
